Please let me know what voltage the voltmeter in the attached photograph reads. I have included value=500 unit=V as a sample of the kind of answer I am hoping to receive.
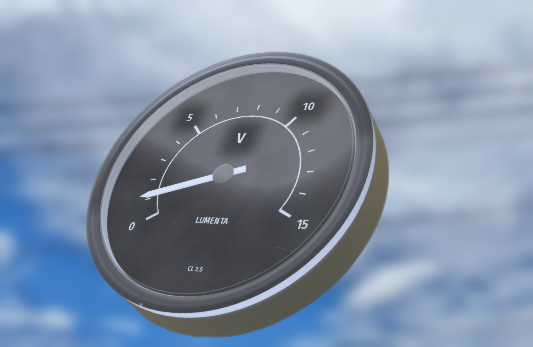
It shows value=1 unit=V
